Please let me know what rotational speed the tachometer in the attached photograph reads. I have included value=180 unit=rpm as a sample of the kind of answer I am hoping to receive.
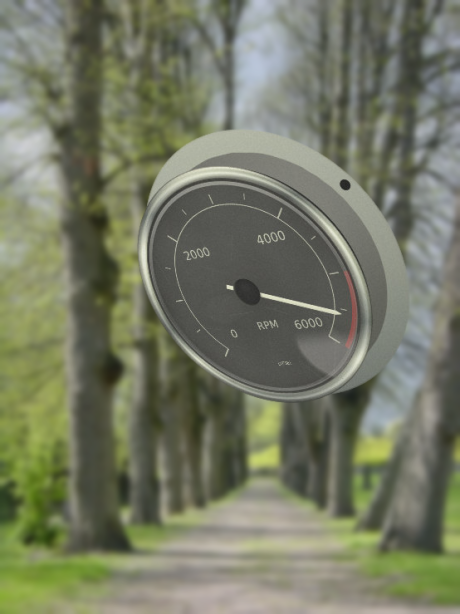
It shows value=5500 unit=rpm
